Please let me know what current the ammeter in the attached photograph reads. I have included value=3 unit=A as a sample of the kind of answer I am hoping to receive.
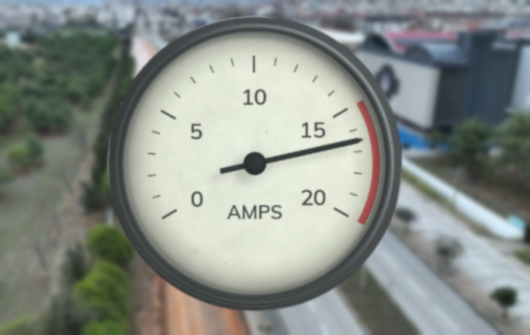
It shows value=16.5 unit=A
